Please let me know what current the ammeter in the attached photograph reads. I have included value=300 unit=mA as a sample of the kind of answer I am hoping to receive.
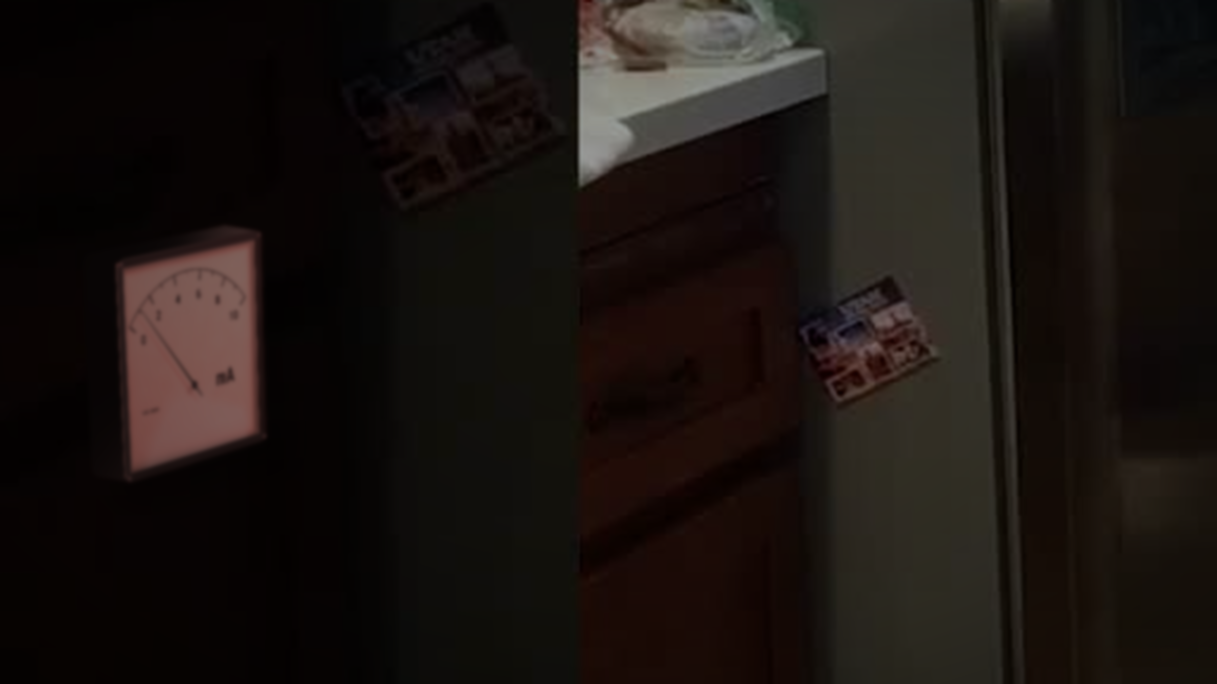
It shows value=1 unit=mA
